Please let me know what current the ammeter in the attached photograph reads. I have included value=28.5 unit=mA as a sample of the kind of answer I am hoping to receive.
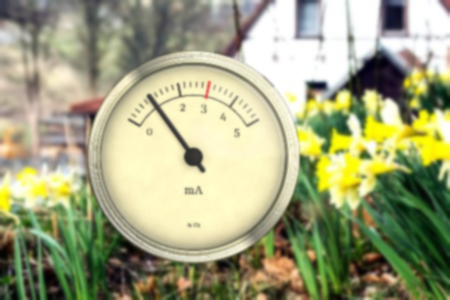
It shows value=1 unit=mA
